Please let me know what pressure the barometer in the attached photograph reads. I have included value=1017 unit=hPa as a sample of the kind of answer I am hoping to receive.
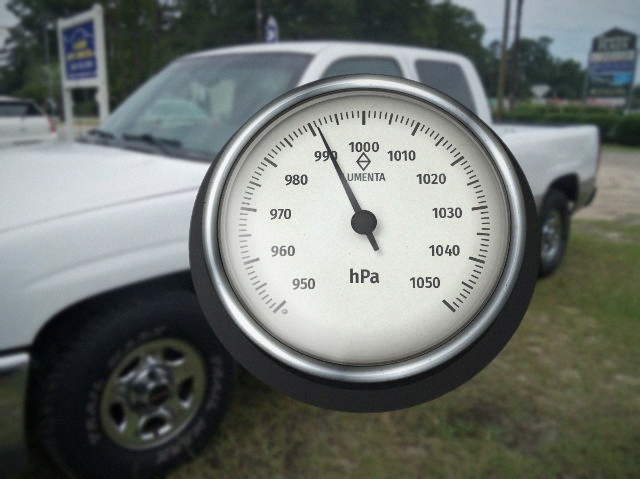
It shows value=991 unit=hPa
